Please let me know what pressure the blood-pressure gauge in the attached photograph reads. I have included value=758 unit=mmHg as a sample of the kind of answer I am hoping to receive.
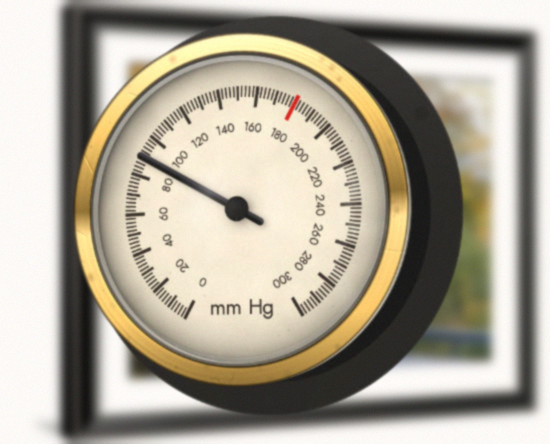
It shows value=90 unit=mmHg
